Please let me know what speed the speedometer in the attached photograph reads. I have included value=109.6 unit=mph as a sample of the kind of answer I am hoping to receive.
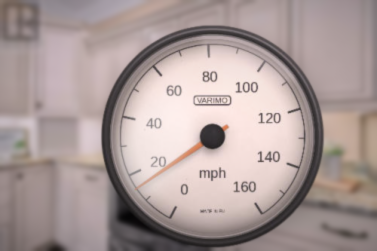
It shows value=15 unit=mph
